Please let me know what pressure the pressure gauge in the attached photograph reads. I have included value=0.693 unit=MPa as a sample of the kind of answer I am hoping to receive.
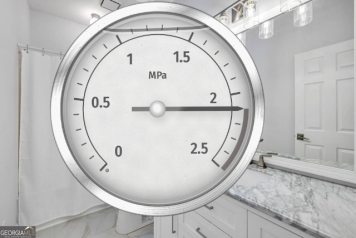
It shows value=2.1 unit=MPa
